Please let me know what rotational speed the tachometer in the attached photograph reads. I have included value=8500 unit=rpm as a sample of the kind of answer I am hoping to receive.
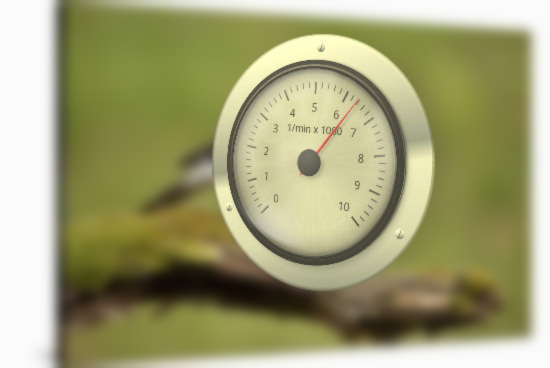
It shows value=6400 unit=rpm
